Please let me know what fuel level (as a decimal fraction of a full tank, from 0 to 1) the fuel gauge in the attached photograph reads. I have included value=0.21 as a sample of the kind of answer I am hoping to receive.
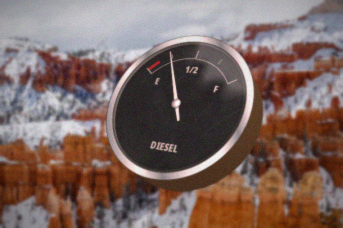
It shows value=0.25
